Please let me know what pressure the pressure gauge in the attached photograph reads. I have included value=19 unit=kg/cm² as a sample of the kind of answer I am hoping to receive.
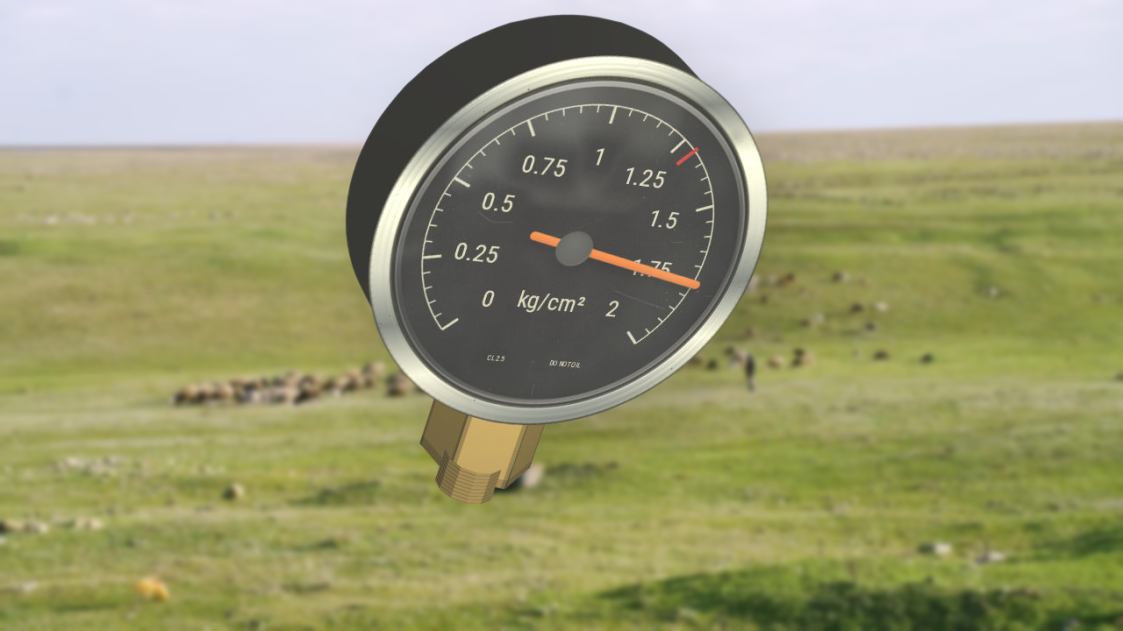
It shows value=1.75 unit=kg/cm²
